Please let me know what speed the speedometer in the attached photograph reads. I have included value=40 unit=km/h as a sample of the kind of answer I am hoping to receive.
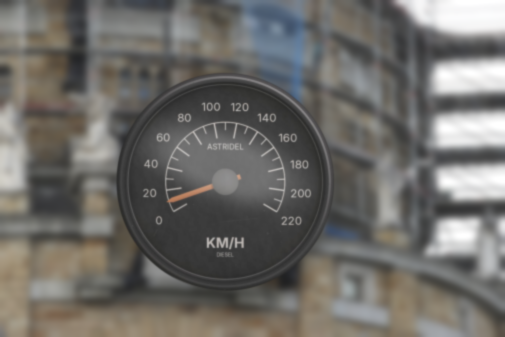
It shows value=10 unit=km/h
